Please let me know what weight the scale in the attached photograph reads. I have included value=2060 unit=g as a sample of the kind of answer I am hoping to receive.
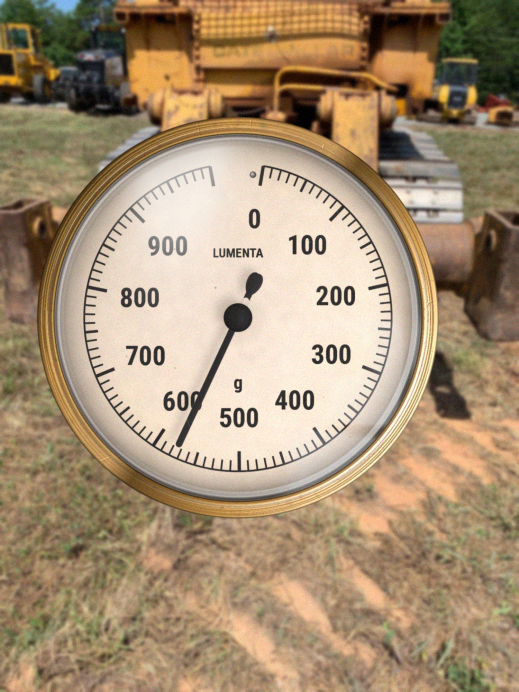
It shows value=575 unit=g
